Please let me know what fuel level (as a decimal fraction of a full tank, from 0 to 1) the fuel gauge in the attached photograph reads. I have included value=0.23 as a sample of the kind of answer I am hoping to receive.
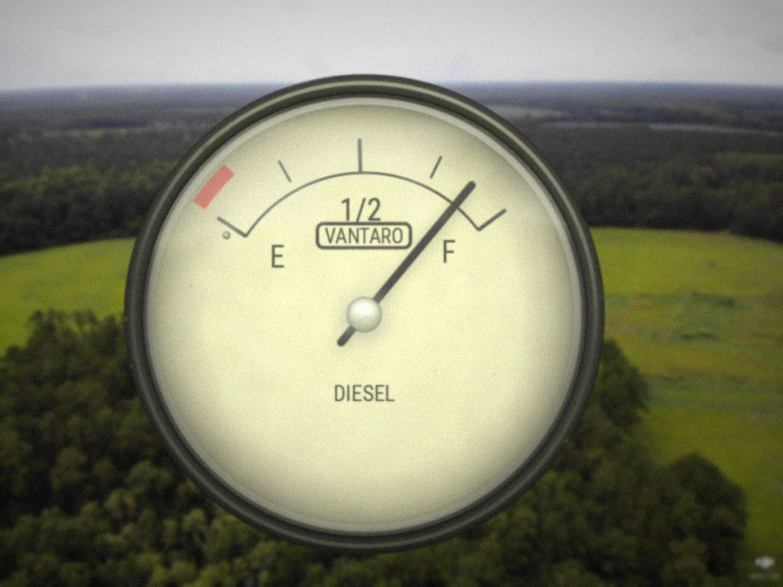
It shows value=0.875
